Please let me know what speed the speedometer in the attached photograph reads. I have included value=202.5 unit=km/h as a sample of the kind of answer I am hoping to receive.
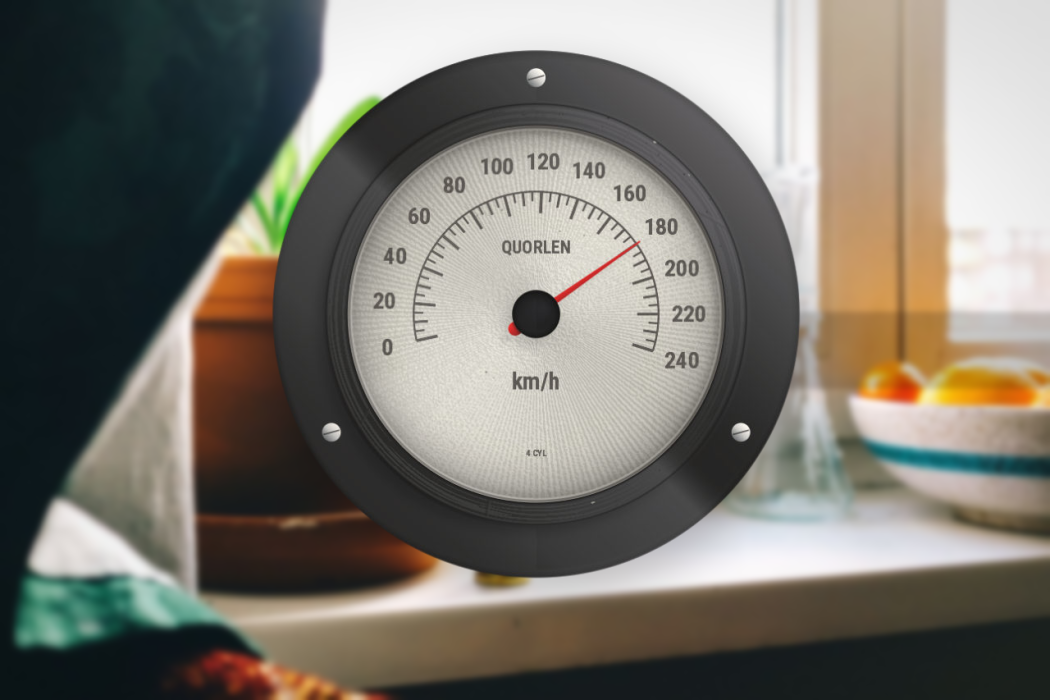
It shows value=180 unit=km/h
